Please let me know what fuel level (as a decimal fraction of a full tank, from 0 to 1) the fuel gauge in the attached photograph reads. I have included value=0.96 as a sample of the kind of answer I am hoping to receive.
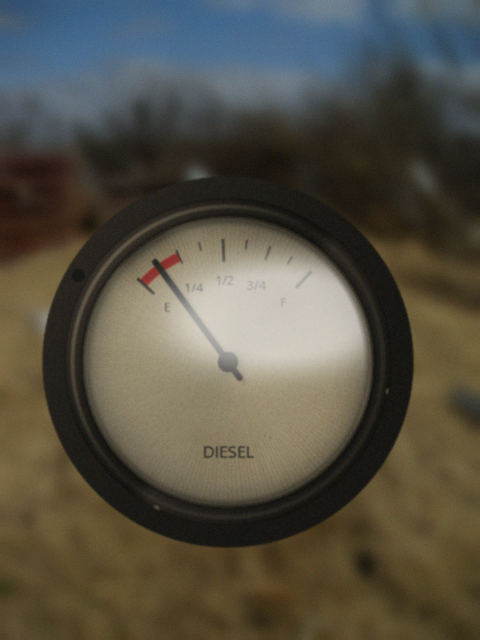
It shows value=0.125
